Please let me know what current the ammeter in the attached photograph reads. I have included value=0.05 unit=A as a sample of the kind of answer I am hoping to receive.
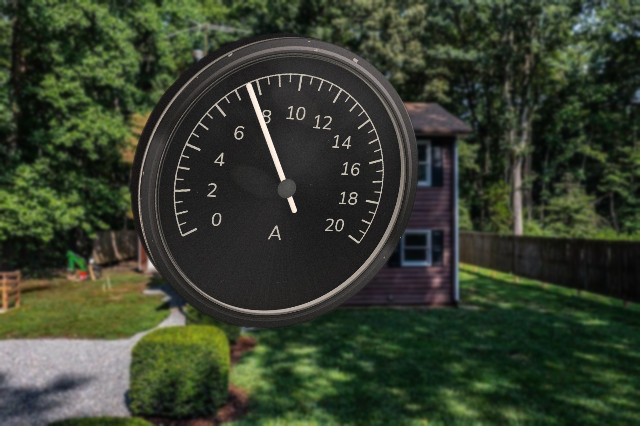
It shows value=7.5 unit=A
